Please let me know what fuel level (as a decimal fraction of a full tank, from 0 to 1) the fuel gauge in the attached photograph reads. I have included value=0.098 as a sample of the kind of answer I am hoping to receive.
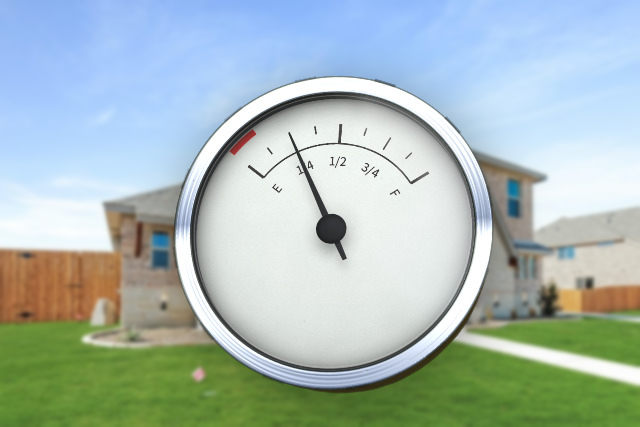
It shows value=0.25
